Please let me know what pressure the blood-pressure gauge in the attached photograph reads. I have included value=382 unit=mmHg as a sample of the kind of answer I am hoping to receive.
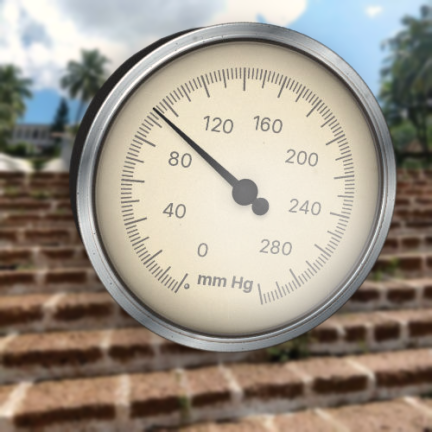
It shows value=94 unit=mmHg
